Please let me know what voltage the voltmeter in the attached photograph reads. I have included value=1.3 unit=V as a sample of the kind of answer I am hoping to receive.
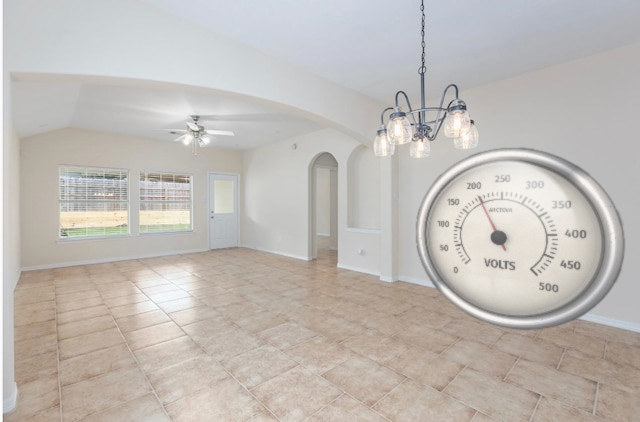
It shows value=200 unit=V
